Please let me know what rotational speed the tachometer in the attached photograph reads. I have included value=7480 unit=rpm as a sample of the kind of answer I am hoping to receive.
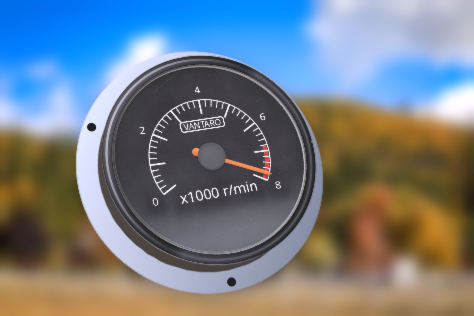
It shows value=7800 unit=rpm
